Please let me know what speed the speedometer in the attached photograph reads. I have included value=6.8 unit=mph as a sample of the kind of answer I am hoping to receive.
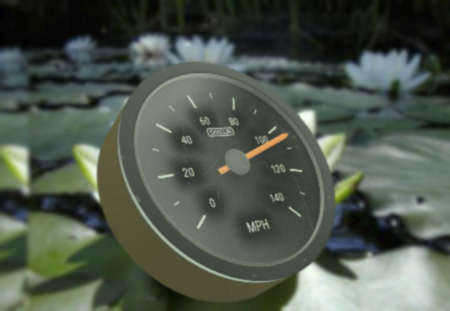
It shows value=105 unit=mph
